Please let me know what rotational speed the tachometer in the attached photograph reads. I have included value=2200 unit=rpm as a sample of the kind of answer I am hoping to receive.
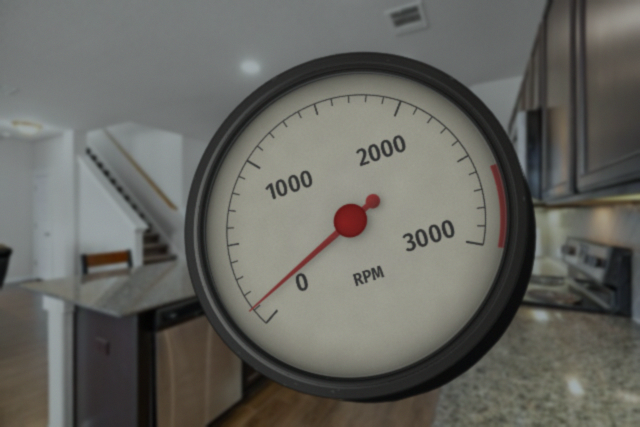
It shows value=100 unit=rpm
